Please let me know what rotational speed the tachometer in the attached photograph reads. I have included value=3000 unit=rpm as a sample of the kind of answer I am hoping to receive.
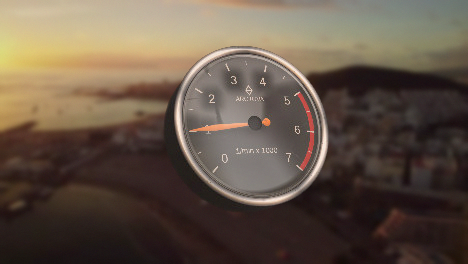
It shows value=1000 unit=rpm
